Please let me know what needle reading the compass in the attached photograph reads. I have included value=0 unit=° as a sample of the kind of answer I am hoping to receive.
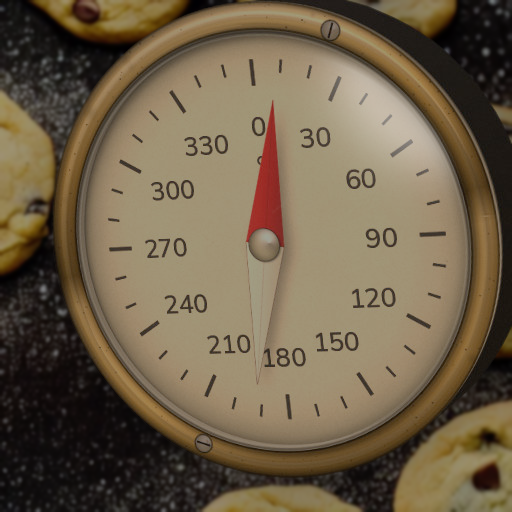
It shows value=10 unit=°
